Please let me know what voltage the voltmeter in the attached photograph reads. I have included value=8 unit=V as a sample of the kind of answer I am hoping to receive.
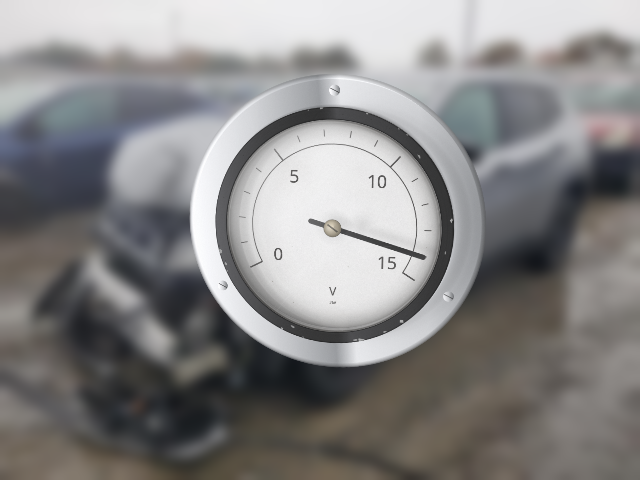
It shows value=14 unit=V
